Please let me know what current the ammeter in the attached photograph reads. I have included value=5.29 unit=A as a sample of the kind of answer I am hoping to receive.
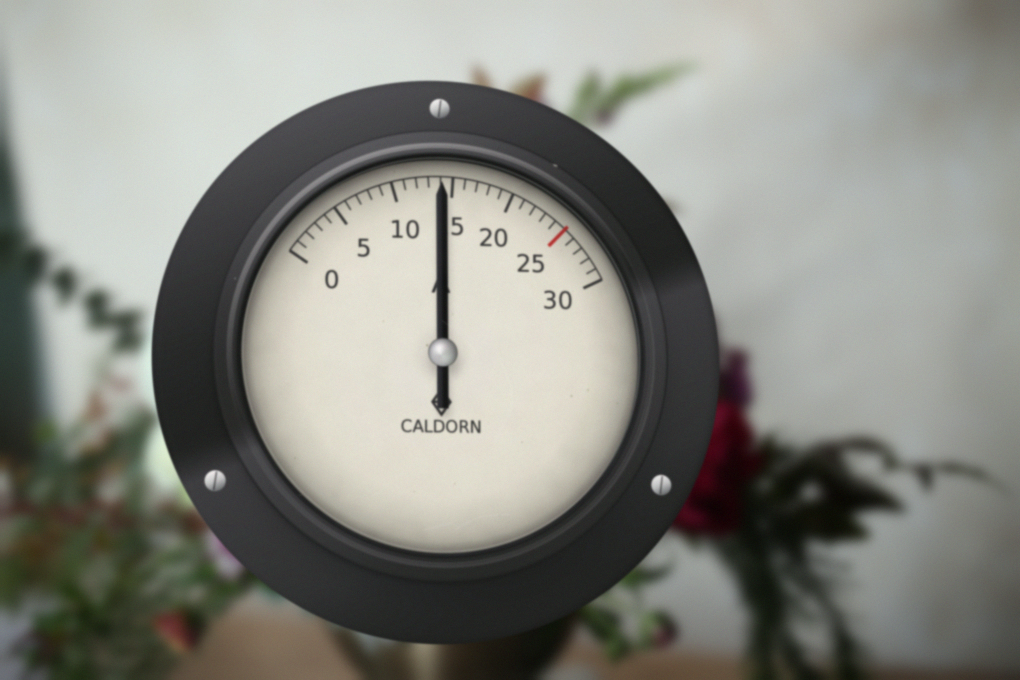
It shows value=14 unit=A
